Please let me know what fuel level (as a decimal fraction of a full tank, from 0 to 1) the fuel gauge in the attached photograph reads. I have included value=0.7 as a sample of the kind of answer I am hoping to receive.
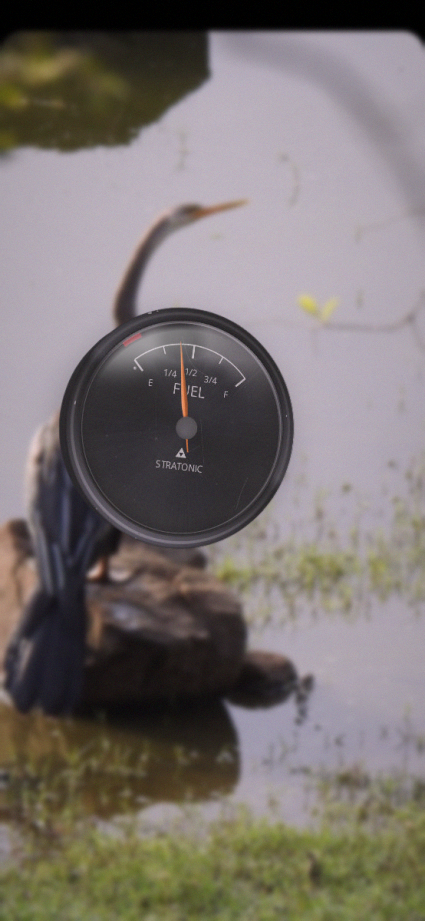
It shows value=0.375
